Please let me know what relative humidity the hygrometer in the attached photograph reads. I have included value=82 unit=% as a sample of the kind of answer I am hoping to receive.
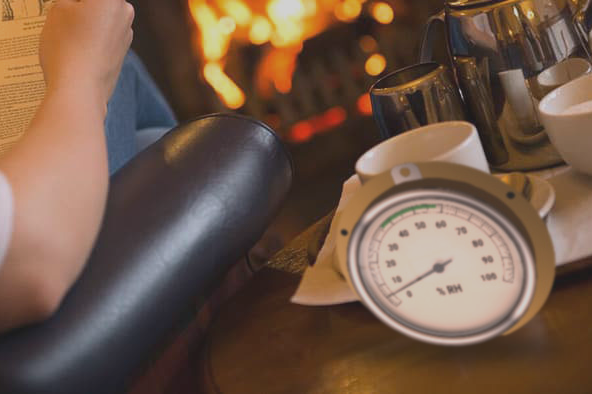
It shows value=5 unit=%
